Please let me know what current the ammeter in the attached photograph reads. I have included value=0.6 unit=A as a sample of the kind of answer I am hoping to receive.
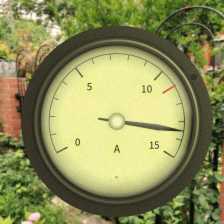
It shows value=13.5 unit=A
